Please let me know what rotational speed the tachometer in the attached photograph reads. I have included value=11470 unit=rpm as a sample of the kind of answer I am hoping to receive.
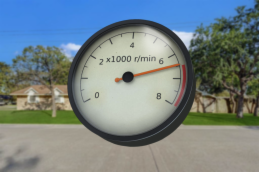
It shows value=6500 unit=rpm
